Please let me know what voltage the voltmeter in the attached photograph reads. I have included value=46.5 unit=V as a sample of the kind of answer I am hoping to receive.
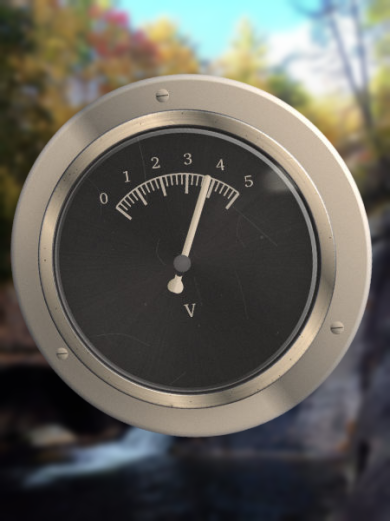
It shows value=3.8 unit=V
